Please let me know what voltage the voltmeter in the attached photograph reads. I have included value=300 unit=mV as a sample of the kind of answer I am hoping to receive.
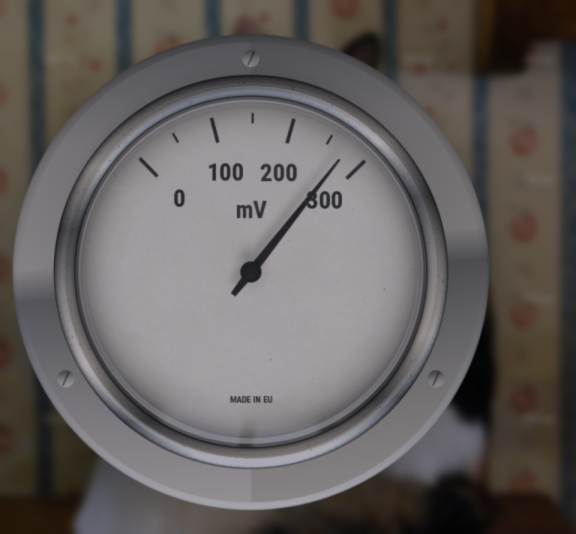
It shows value=275 unit=mV
